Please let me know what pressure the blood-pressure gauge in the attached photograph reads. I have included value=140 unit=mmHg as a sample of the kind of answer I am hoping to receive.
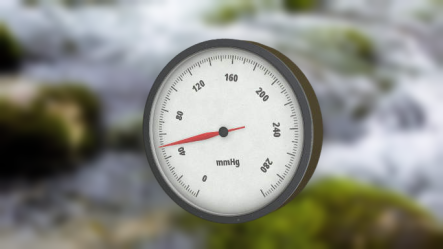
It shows value=50 unit=mmHg
